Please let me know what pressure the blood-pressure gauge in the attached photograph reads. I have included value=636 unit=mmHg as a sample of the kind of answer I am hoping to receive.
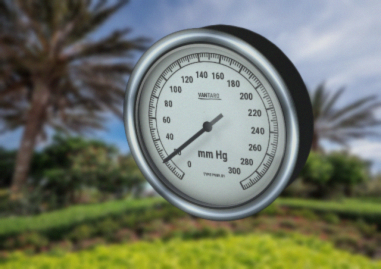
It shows value=20 unit=mmHg
